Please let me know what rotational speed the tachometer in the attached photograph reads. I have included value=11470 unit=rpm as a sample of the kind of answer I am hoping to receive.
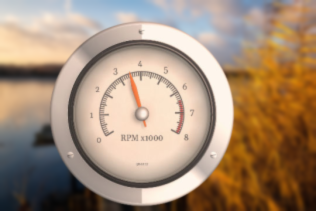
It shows value=3500 unit=rpm
